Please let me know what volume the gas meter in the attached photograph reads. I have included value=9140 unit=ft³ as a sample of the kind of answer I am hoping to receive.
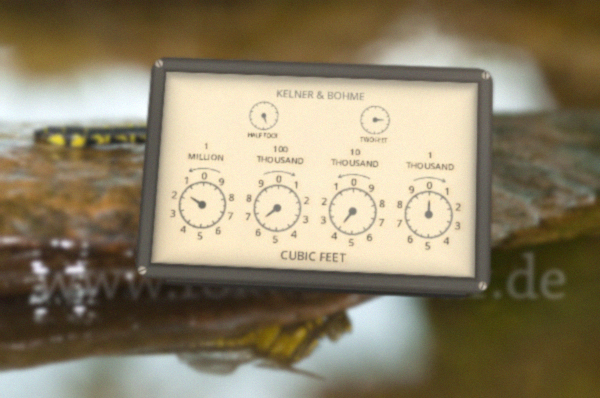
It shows value=164000 unit=ft³
